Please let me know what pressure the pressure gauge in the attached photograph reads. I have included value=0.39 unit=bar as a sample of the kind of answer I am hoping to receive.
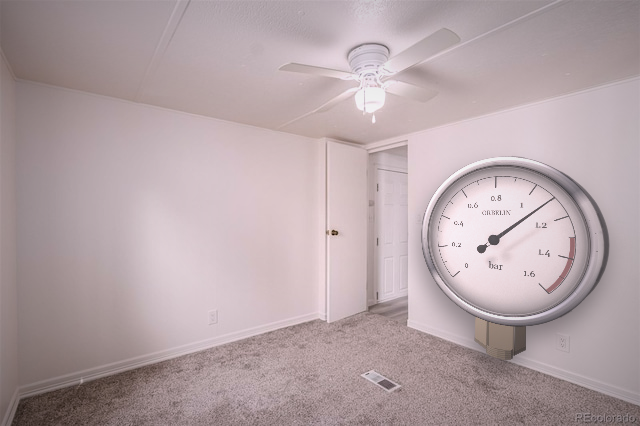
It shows value=1.1 unit=bar
